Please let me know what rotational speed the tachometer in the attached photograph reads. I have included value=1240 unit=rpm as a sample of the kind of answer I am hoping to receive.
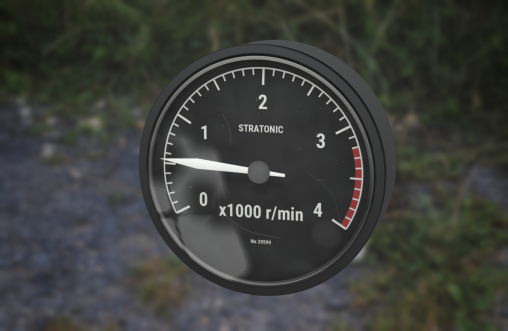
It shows value=550 unit=rpm
